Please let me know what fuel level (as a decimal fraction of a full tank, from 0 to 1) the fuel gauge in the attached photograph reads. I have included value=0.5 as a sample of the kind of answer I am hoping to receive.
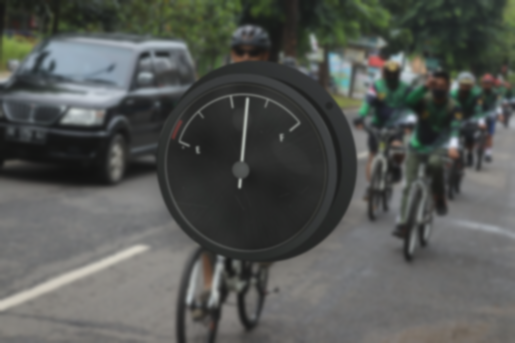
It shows value=0.625
